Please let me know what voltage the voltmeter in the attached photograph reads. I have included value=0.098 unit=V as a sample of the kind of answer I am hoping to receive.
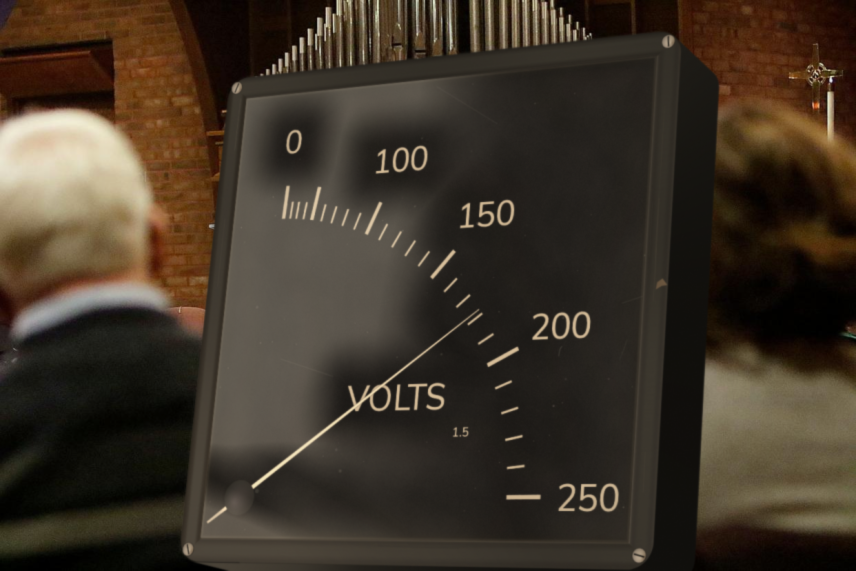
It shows value=180 unit=V
